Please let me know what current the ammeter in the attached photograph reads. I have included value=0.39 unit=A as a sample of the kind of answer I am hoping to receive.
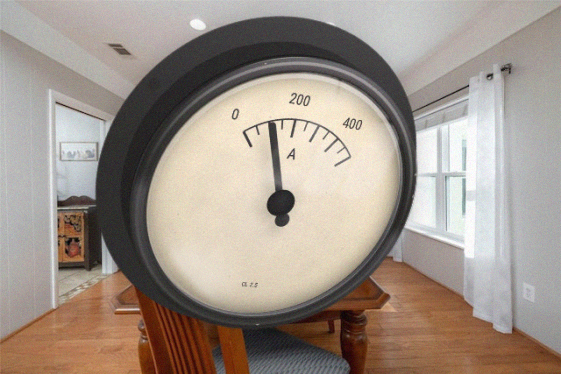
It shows value=100 unit=A
